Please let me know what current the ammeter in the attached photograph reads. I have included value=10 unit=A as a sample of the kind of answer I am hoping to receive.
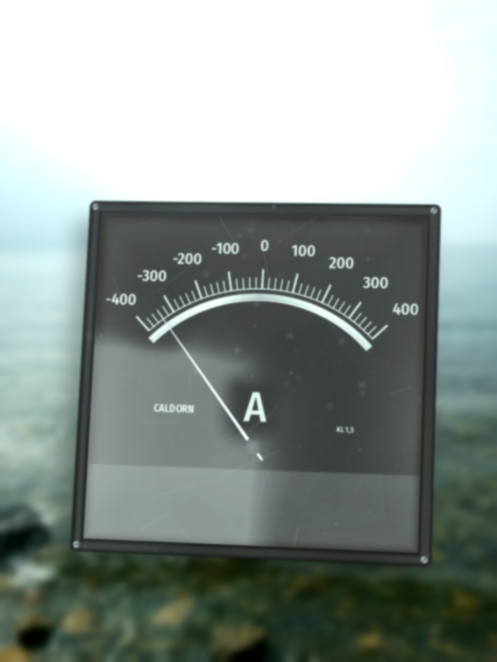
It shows value=-340 unit=A
